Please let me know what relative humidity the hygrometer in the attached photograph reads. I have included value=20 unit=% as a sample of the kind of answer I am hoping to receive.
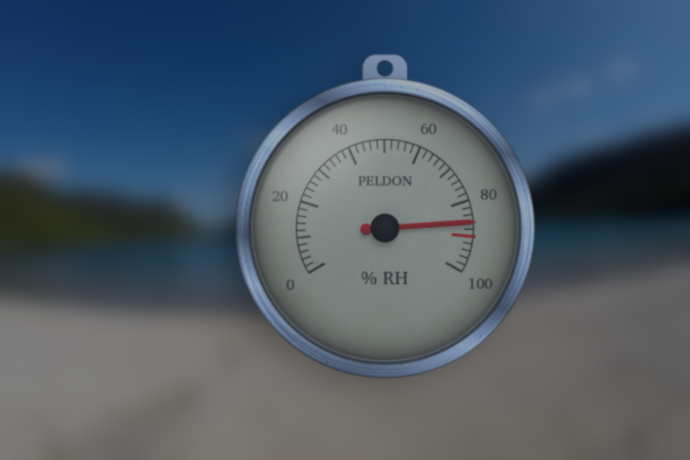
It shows value=86 unit=%
